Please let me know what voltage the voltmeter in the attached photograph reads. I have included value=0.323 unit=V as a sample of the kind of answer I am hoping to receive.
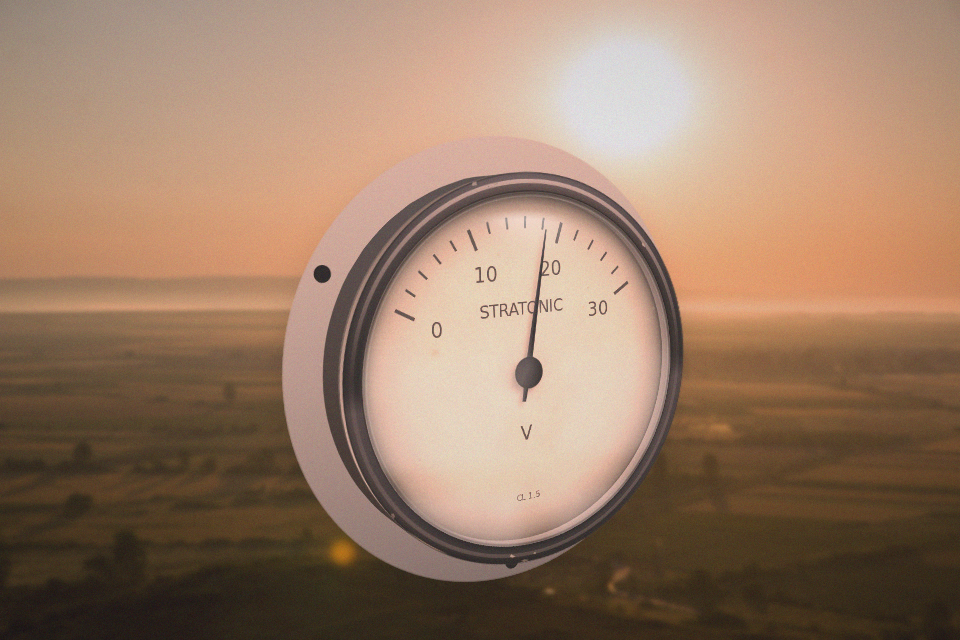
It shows value=18 unit=V
